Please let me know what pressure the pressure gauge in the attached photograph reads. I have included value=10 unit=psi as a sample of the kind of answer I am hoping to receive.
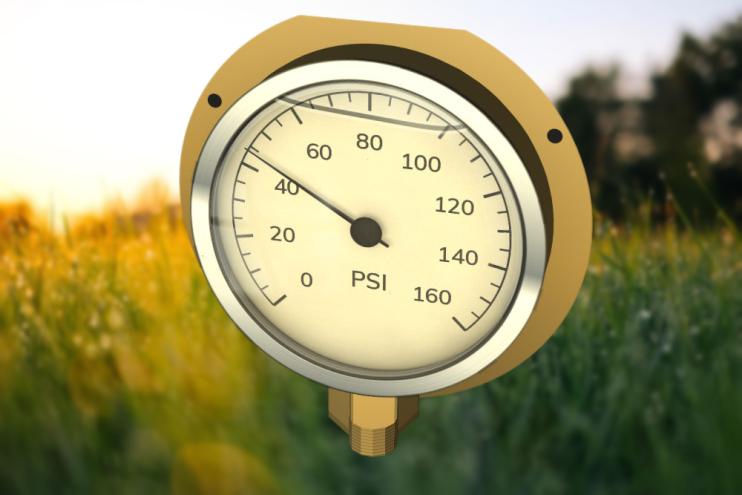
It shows value=45 unit=psi
